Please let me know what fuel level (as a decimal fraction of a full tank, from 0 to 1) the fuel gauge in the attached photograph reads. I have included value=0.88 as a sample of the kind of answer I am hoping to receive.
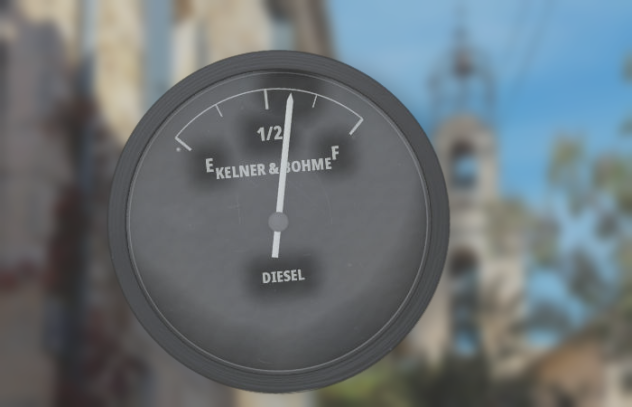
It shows value=0.625
